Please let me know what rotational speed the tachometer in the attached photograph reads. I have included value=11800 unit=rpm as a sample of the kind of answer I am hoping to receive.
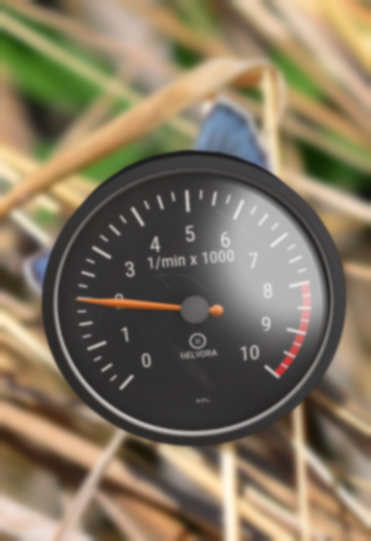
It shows value=2000 unit=rpm
